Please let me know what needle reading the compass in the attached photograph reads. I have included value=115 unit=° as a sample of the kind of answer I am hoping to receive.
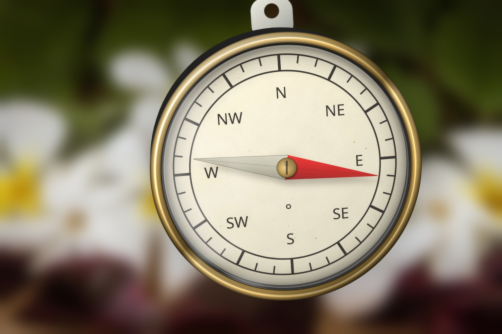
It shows value=100 unit=°
